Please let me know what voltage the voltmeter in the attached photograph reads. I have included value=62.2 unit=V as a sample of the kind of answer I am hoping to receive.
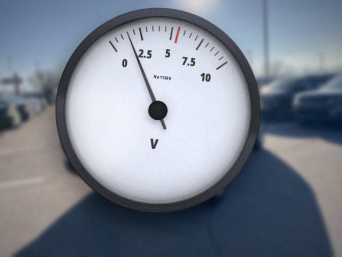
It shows value=1.5 unit=V
